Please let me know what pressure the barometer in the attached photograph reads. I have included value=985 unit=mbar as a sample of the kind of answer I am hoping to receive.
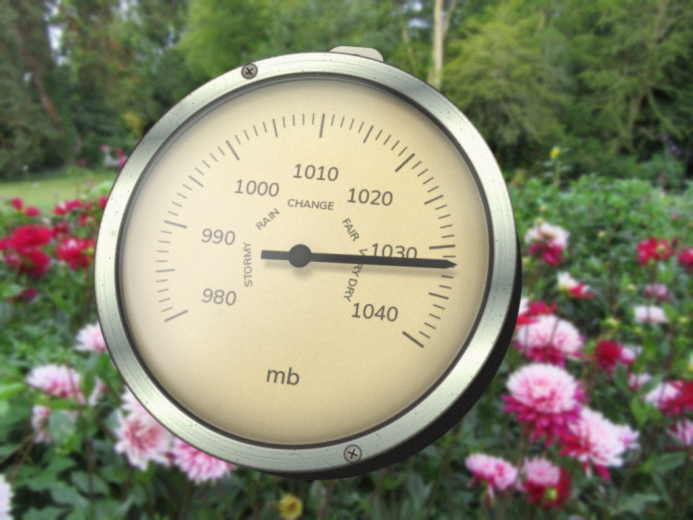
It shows value=1032 unit=mbar
